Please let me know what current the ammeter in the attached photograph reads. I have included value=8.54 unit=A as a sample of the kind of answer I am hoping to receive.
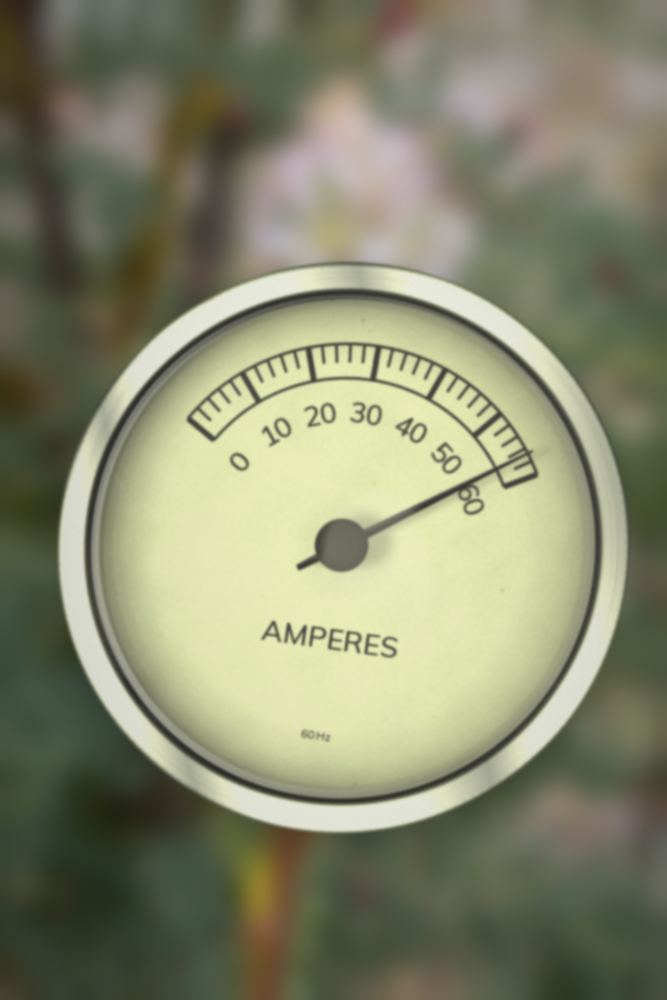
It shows value=57 unit=A
